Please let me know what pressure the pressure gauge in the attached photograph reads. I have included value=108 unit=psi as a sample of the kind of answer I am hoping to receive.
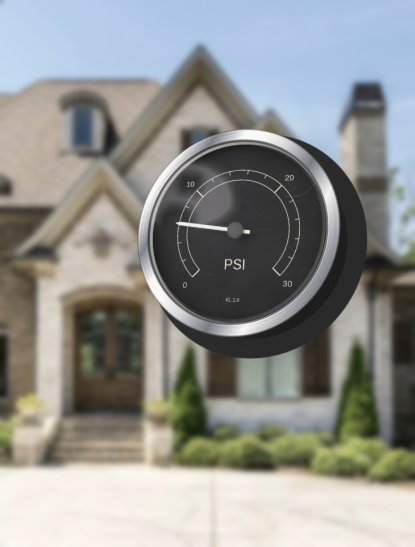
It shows value=6 unit=psi
